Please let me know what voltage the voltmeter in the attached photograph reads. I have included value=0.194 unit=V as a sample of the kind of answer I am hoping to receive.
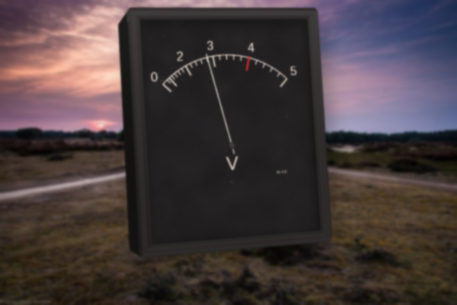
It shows value=2.8 unit=V
